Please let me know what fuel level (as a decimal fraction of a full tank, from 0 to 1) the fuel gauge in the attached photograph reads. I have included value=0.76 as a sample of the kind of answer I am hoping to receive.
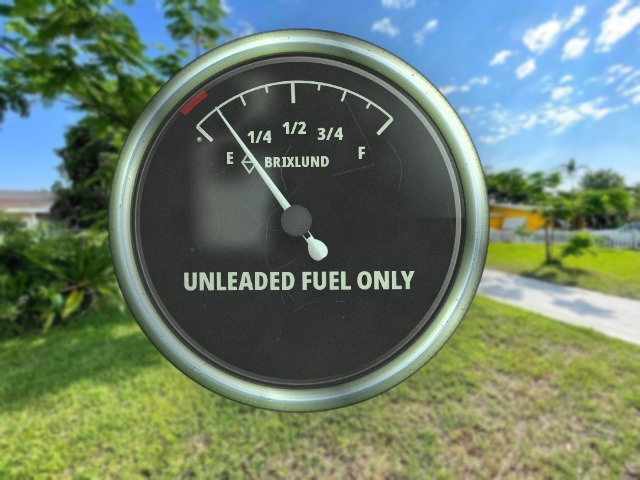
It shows value=0.125
